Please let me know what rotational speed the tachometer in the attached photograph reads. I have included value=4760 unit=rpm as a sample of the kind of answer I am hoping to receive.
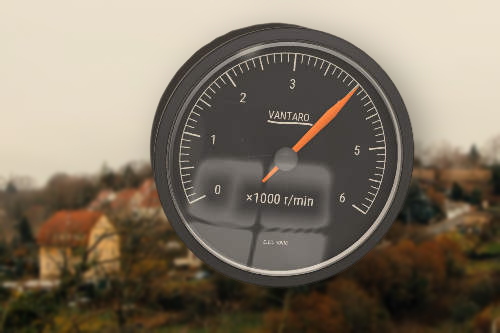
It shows value=4000 unit=rpm
